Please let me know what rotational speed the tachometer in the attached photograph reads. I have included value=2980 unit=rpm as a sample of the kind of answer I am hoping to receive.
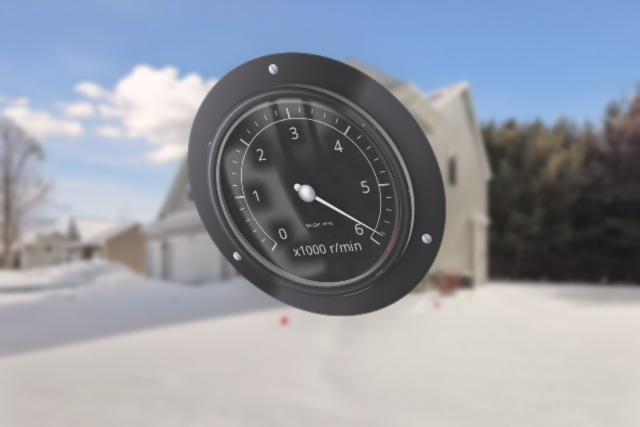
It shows value=5800 unit=rpm
